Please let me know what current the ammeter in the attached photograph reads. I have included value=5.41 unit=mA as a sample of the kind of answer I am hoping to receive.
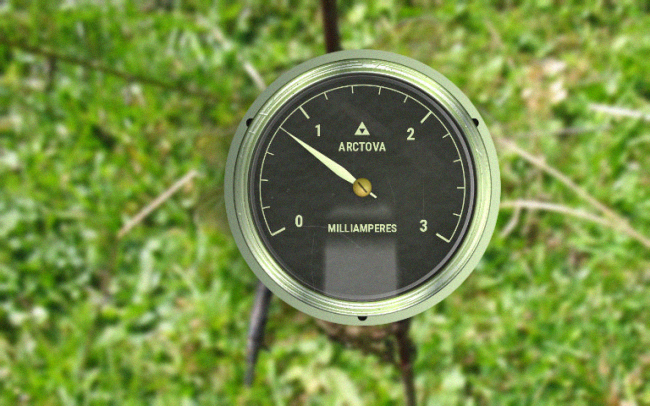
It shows value=0.8 unit=mA
